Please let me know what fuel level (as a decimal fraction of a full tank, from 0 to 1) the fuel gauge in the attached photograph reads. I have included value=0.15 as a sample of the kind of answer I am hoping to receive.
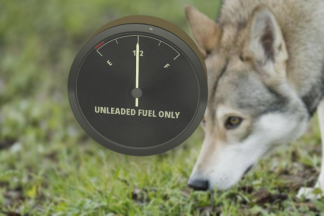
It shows value=0.5
